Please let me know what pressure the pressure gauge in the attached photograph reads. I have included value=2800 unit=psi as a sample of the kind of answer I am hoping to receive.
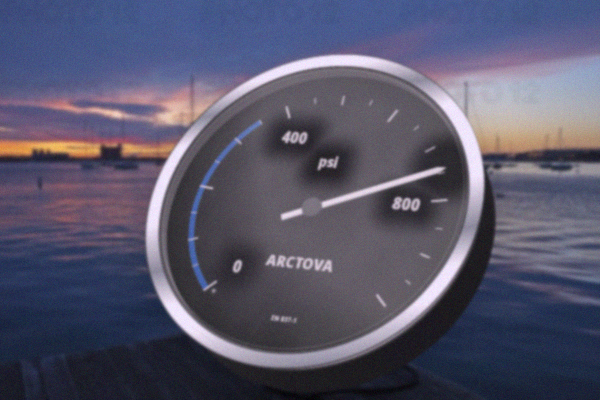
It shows value=750 unit=psi
